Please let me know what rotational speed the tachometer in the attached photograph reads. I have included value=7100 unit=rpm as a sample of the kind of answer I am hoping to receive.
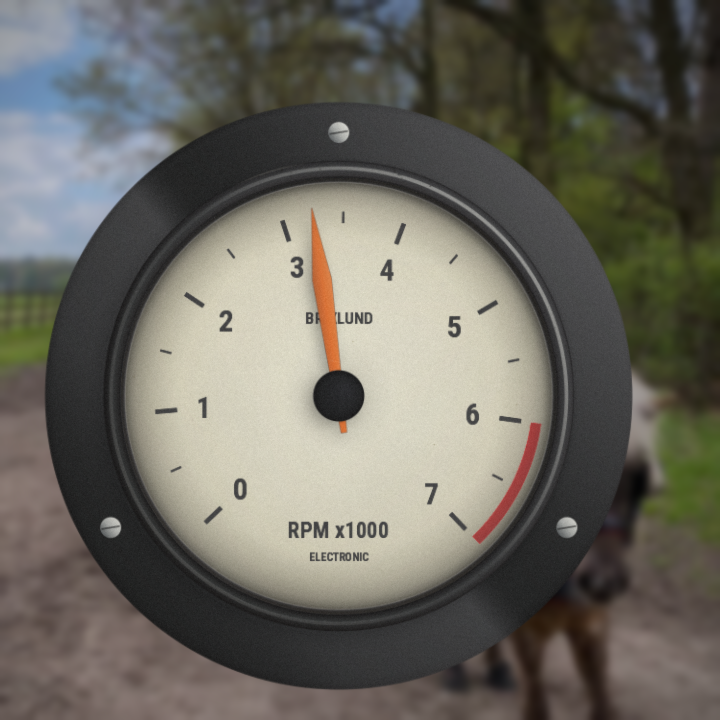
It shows value=3250 unit=rpm
